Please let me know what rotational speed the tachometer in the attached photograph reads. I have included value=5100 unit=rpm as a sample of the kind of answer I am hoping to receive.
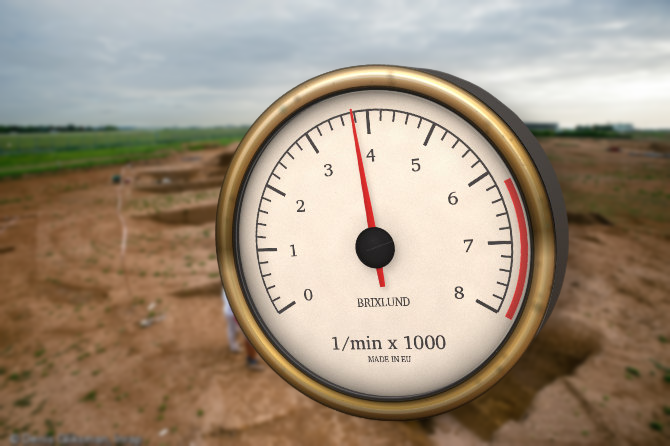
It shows value=3800 unit=rpm
